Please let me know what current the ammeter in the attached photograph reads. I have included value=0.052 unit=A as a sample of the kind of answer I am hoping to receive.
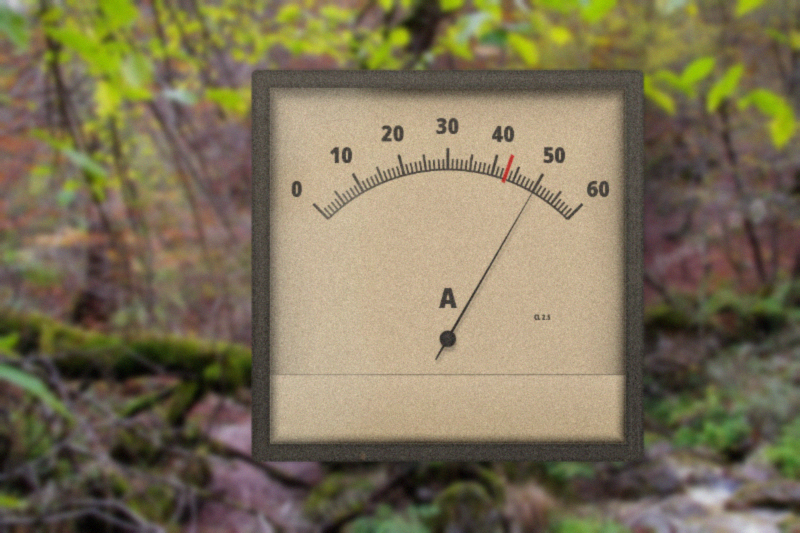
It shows value=50 unit=A
